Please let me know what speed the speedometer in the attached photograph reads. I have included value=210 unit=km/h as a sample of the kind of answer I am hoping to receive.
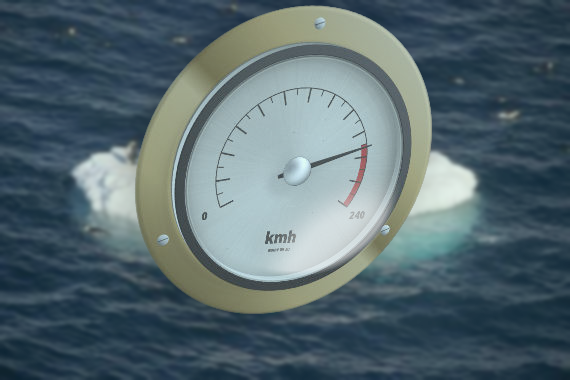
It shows value=190 unit=km/h
